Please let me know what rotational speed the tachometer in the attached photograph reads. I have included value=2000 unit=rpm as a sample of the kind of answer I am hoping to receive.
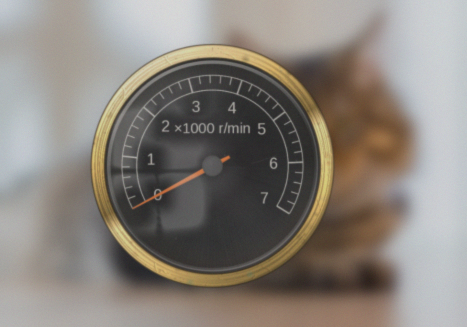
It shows value=0 unit=rpm
